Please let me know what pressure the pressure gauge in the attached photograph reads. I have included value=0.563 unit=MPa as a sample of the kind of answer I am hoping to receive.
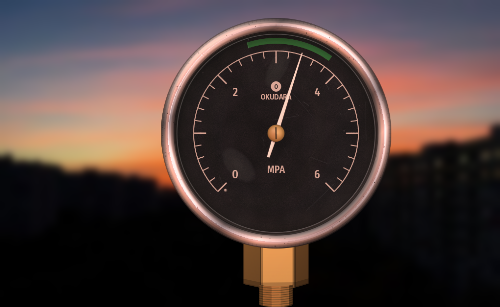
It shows value=3.4 unit=MPa
